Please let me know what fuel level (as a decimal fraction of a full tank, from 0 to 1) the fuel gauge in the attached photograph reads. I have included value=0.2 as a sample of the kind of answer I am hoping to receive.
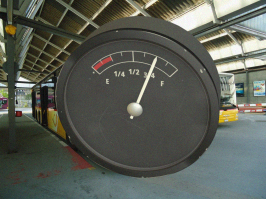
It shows value=0.75
